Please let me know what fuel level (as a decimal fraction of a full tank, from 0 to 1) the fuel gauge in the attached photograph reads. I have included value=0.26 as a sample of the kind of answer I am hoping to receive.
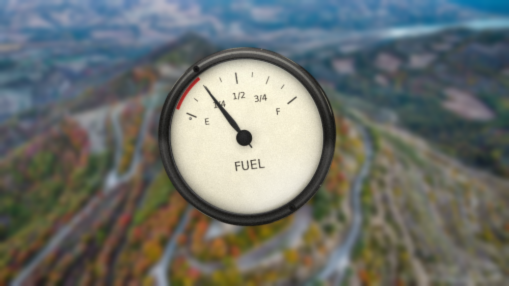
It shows value=0.25
